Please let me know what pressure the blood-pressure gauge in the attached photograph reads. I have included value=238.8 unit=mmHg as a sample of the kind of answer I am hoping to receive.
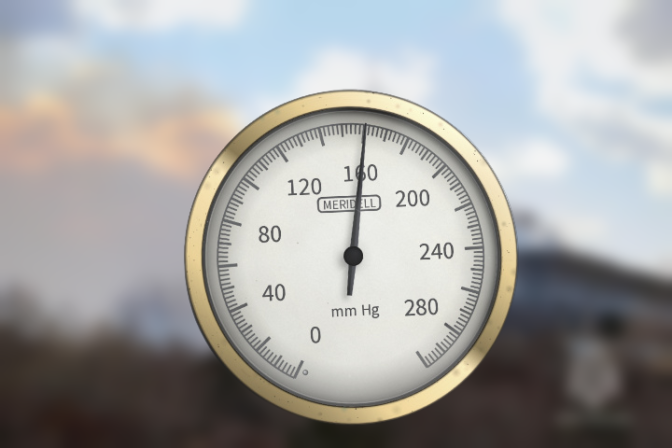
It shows value=160 unit=mmHg
